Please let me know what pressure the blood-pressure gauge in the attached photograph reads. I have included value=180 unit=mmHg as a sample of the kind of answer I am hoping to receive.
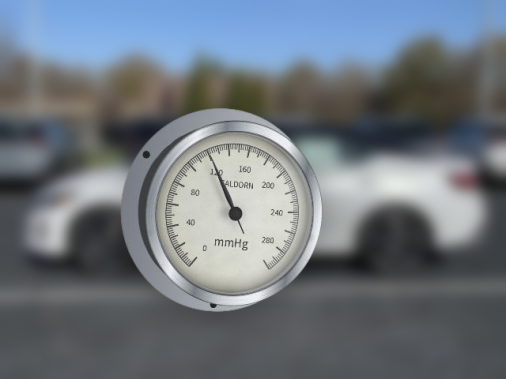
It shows value=120 unit=mmHg
